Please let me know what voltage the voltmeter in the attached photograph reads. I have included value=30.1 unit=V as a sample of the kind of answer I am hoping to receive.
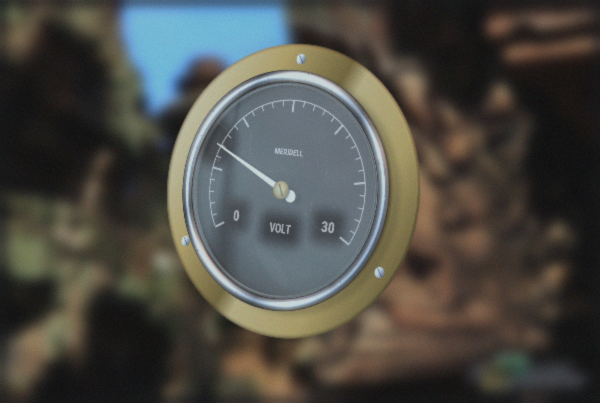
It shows value=7 unit=V
